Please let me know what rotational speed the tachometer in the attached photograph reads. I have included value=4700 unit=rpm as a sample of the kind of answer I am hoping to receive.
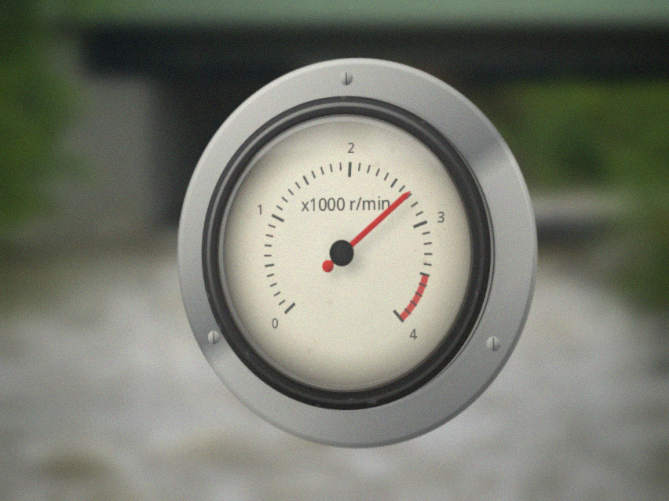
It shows value=2700 unit=rpm
